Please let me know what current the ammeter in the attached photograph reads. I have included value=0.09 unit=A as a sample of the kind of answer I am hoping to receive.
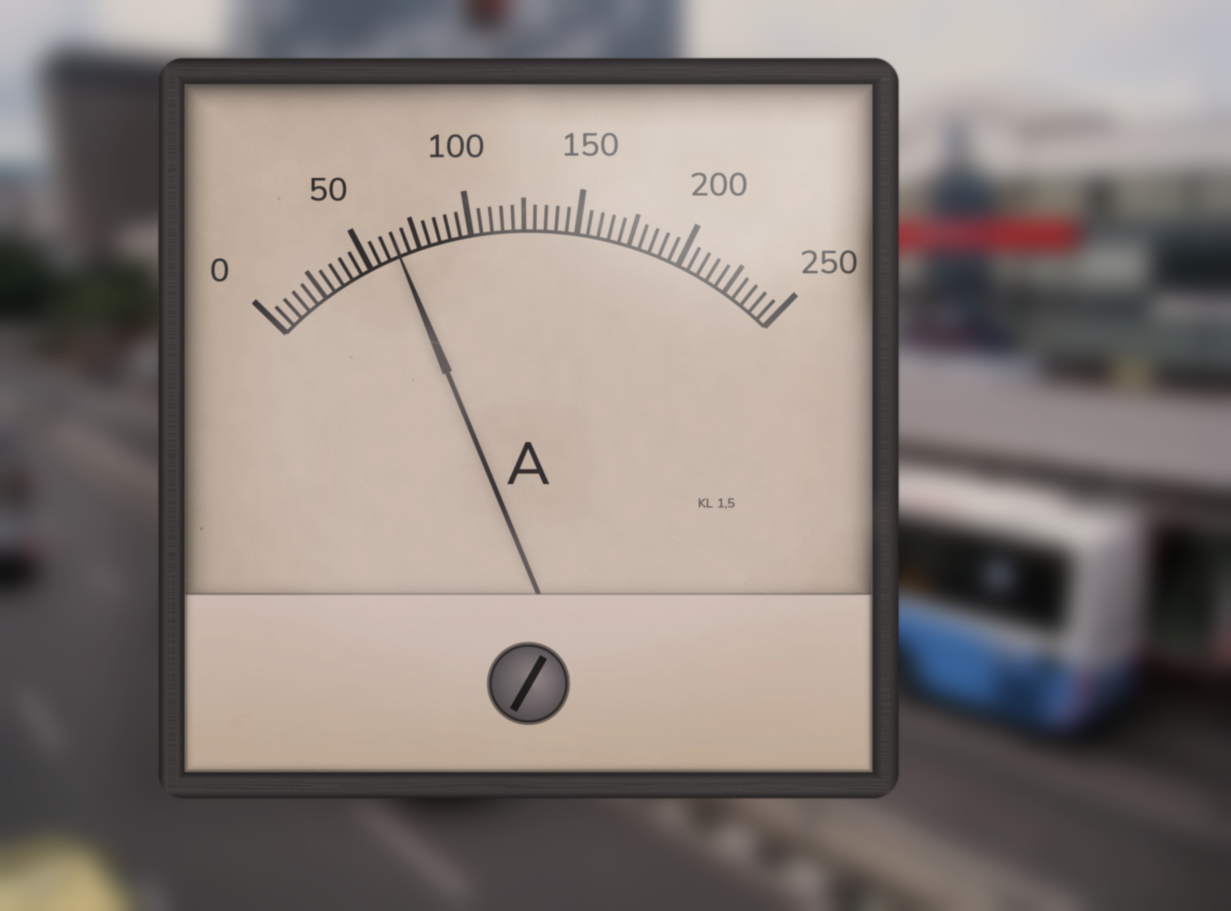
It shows value=65 unit=A
